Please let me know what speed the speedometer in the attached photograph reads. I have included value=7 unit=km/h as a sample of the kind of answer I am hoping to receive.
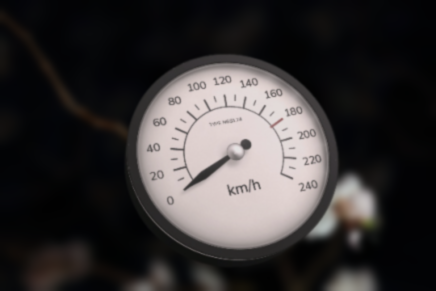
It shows value=0 unit=km/h
